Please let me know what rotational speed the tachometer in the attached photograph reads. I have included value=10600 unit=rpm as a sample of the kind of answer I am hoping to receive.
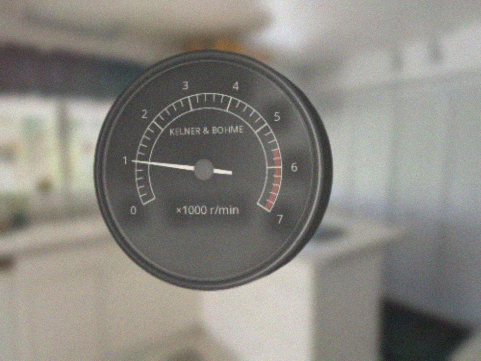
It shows value=1000 unit=rpm
